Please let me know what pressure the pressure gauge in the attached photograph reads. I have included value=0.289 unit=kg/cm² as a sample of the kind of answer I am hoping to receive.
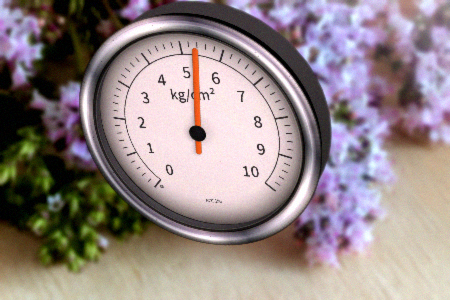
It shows value=5.4 unit=kg/cm²
